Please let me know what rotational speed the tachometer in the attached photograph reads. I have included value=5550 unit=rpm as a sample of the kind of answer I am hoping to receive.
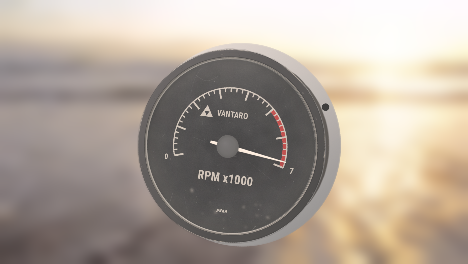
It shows value=6800 unit=rpm
